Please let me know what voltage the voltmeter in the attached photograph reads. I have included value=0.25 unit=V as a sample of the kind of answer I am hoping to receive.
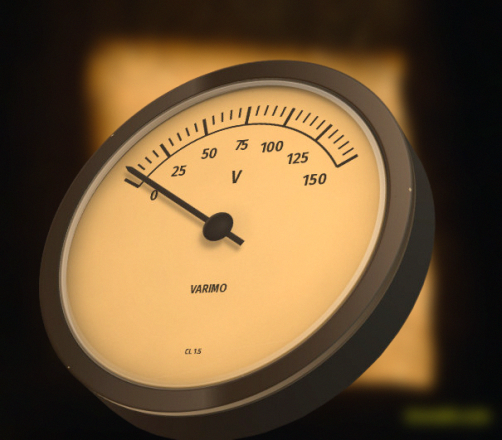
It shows value=5 unit=V
